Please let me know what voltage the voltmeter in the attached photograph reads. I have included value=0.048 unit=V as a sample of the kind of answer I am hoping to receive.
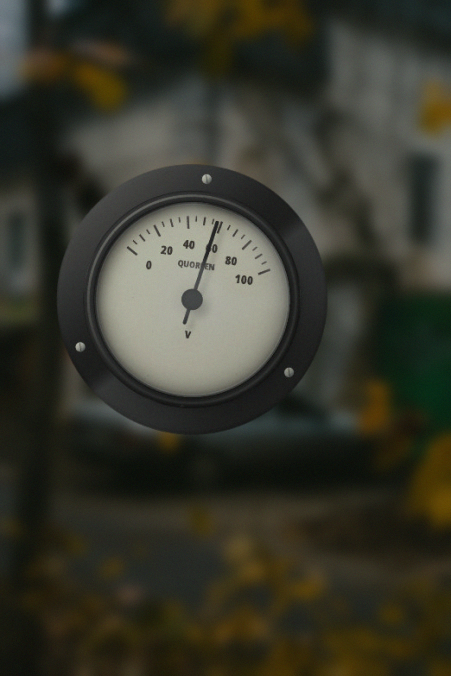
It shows value=57.5 unit=V
